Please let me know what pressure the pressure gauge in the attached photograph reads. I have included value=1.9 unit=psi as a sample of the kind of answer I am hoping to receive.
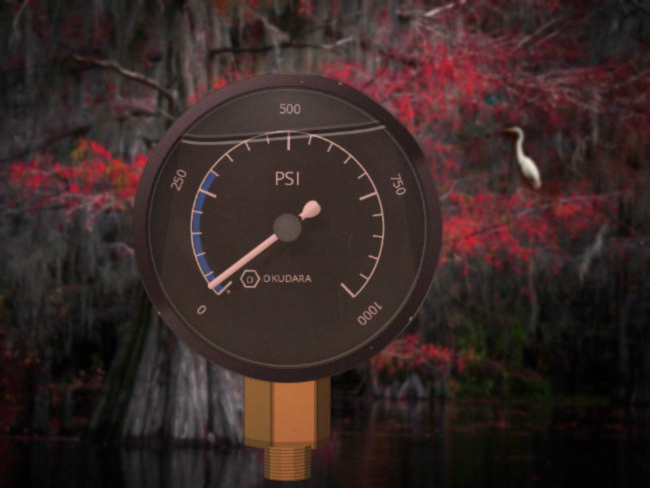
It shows value=25 unit=psi
